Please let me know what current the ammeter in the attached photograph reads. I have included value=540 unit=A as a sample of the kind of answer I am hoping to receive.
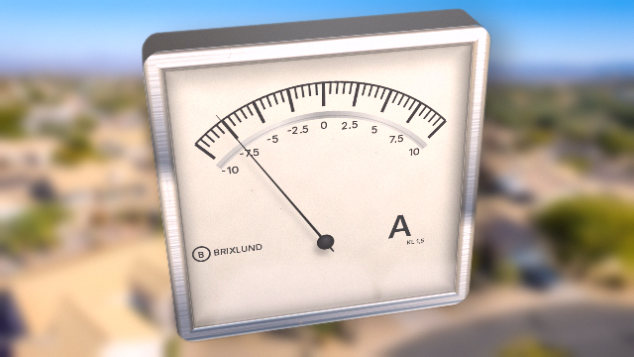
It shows value=-7.5 unit=A
